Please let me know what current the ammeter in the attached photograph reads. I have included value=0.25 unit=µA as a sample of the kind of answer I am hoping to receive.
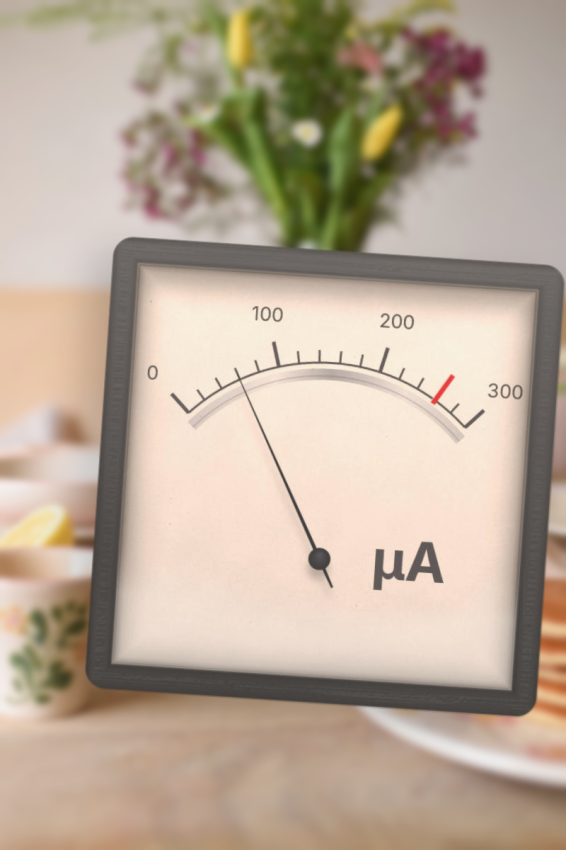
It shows value=60 unit=µA
